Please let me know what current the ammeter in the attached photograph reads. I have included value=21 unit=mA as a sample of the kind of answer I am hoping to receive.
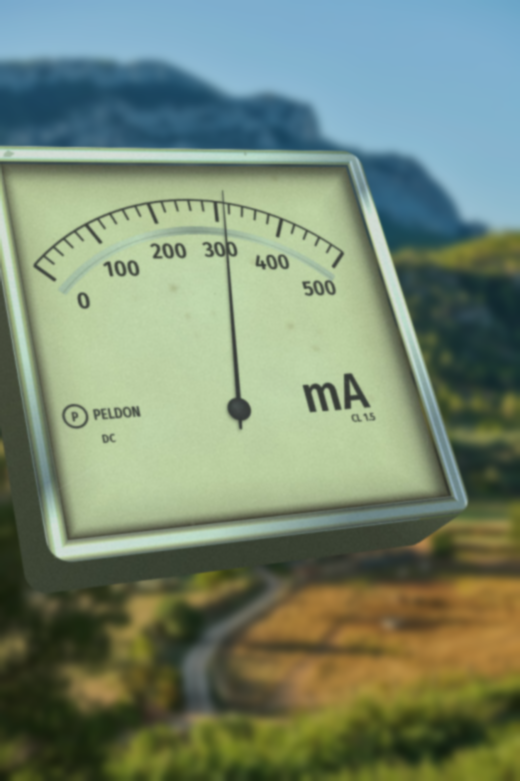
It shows value=310 unit=mA
